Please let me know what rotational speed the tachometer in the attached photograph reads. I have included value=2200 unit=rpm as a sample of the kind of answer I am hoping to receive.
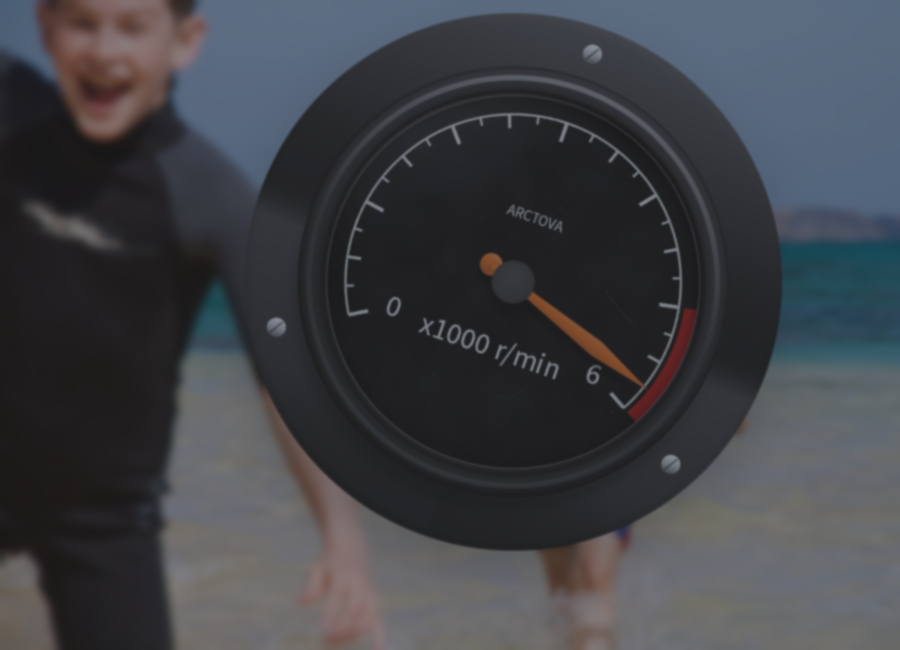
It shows value=5750 unit=rpm
